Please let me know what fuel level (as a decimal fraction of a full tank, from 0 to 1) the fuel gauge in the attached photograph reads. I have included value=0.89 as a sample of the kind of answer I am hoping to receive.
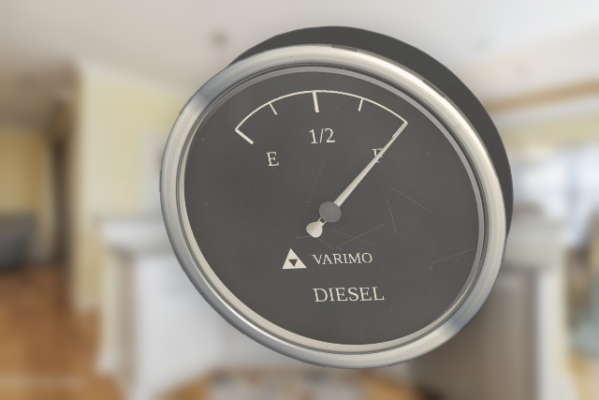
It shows value=1
